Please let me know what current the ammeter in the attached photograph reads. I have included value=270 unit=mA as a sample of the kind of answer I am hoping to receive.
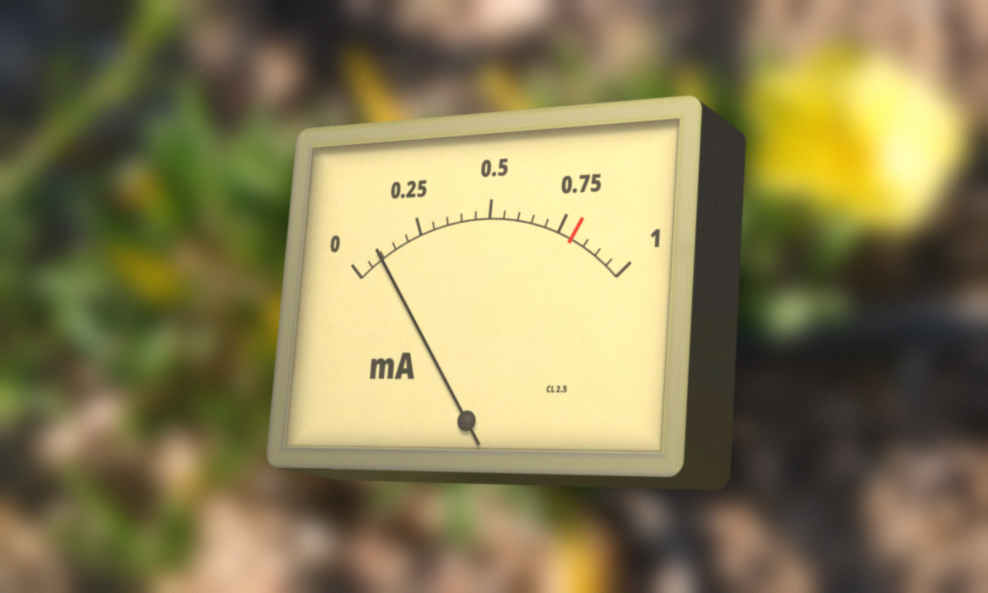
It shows value=0.1 unit=mA
